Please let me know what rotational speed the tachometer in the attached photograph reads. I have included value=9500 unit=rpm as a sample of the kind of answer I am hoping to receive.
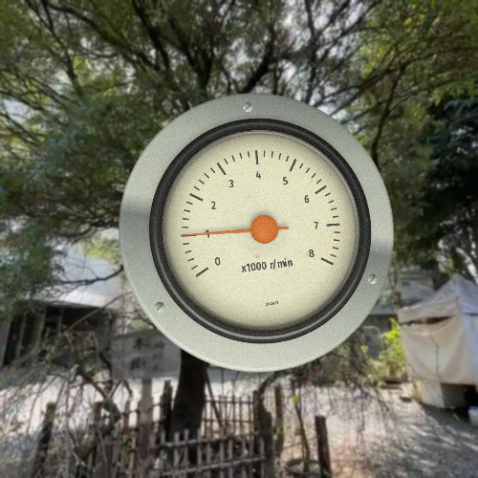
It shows value=1000 unit=rpm
